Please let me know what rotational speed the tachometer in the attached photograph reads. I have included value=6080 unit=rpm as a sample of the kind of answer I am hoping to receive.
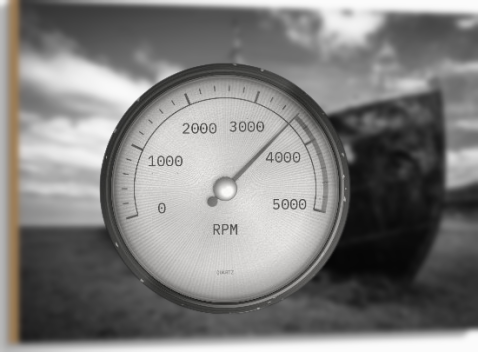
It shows value=3600 unit=rpm
